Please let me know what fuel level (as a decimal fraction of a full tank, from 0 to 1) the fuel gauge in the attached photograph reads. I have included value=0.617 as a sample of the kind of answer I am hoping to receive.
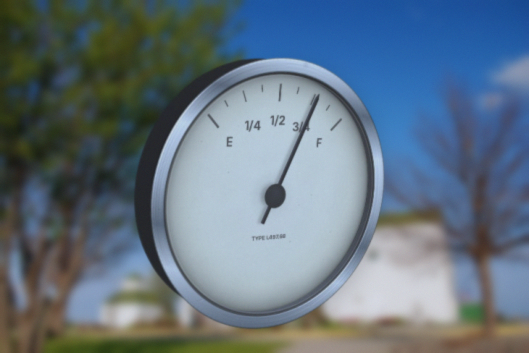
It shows value=0.75
